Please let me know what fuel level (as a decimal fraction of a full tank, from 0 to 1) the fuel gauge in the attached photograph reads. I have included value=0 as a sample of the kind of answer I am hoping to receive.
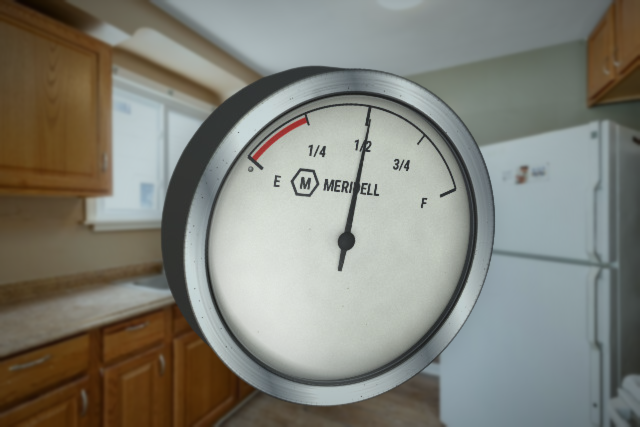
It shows value=0.5
